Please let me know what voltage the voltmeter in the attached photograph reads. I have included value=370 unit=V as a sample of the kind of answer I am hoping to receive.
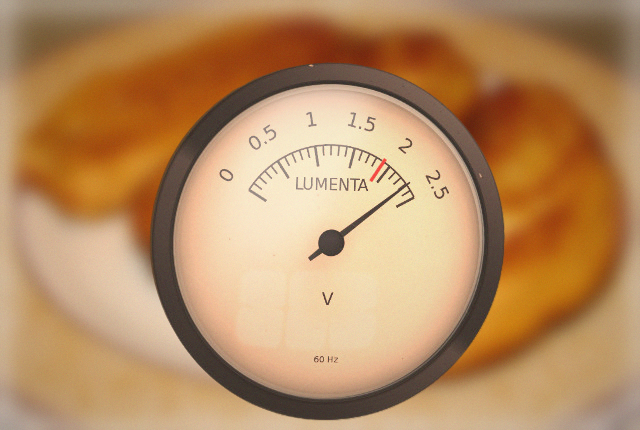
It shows value=2.3 unit=V
